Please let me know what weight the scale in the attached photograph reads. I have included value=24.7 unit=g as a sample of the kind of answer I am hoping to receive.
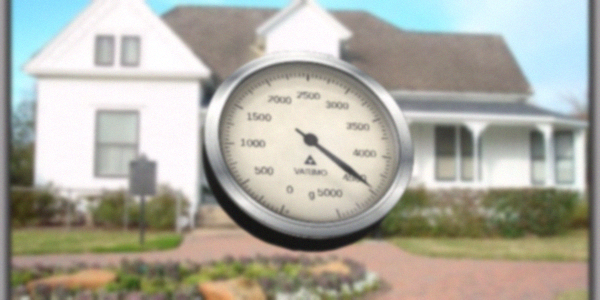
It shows value=4500 unit=g
